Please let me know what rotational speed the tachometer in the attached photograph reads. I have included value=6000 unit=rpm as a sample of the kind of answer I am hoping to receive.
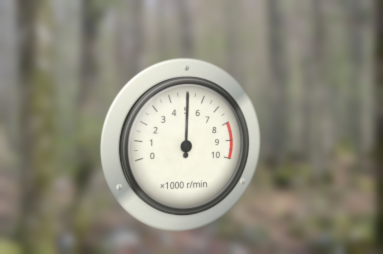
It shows value=5000 unit=rpm
